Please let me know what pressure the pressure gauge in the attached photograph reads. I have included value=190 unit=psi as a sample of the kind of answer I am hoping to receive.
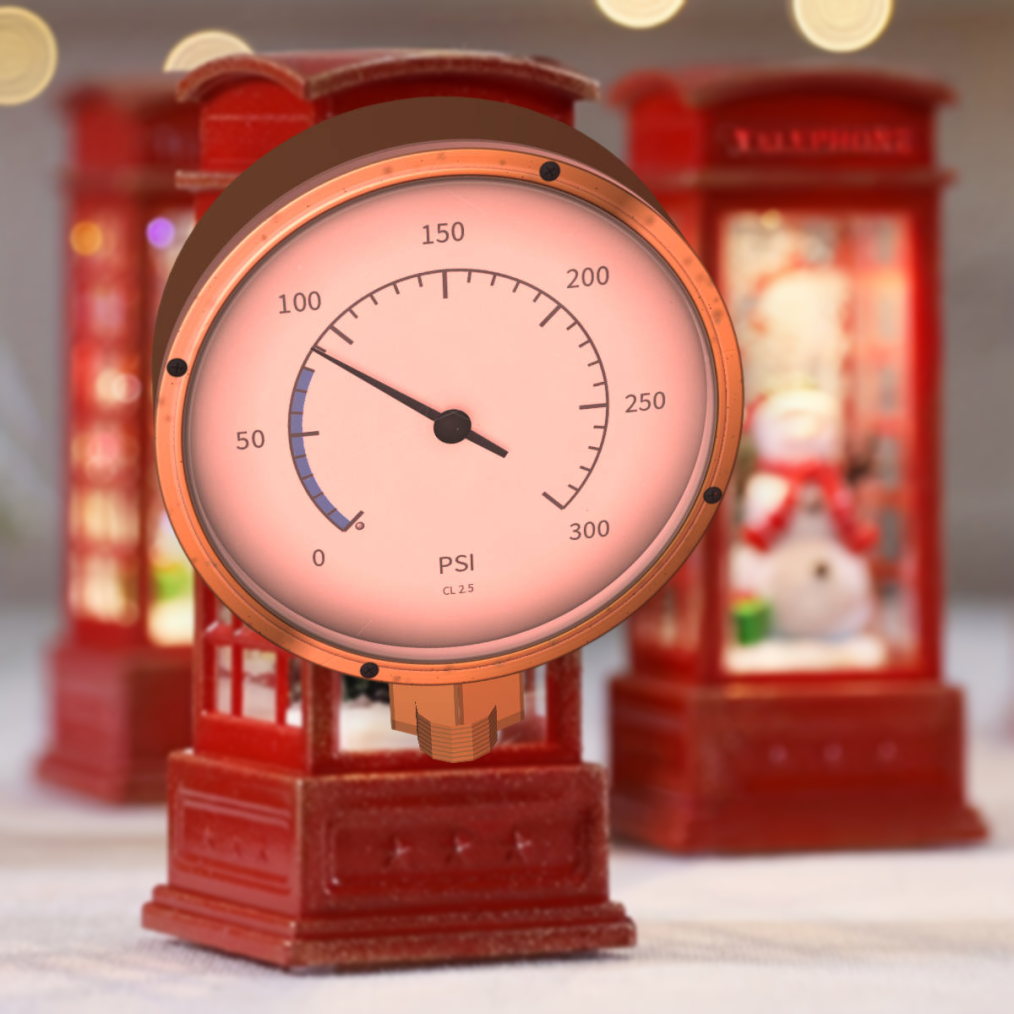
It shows value=90 unit=psi
